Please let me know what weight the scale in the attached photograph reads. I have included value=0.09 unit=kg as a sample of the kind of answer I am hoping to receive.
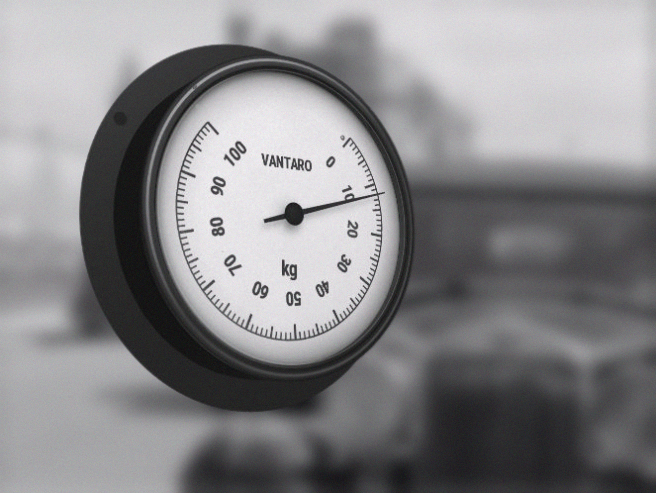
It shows value=12 unit=kg
